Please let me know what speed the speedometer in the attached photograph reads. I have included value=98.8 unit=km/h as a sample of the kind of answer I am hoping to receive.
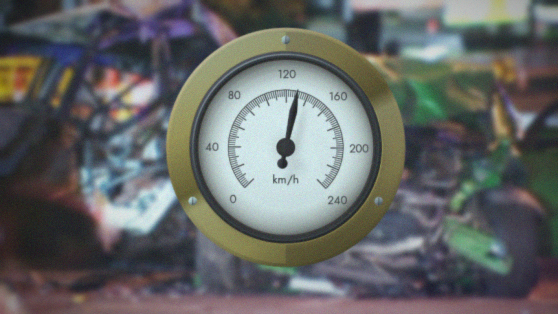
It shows value=130 unit=km/h
